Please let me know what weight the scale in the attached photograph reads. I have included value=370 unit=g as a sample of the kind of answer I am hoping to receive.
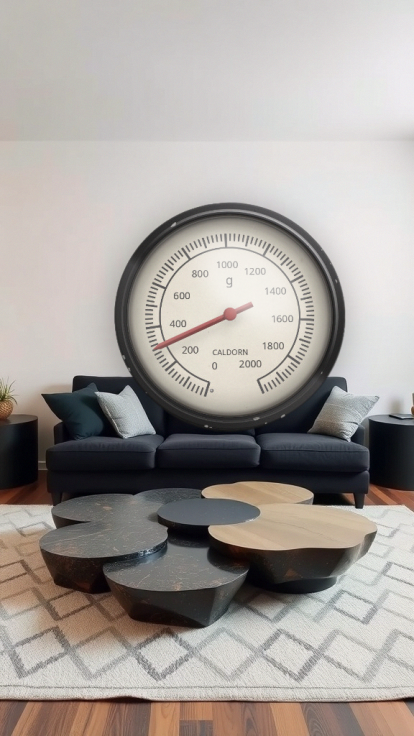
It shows value=300 unit=g
